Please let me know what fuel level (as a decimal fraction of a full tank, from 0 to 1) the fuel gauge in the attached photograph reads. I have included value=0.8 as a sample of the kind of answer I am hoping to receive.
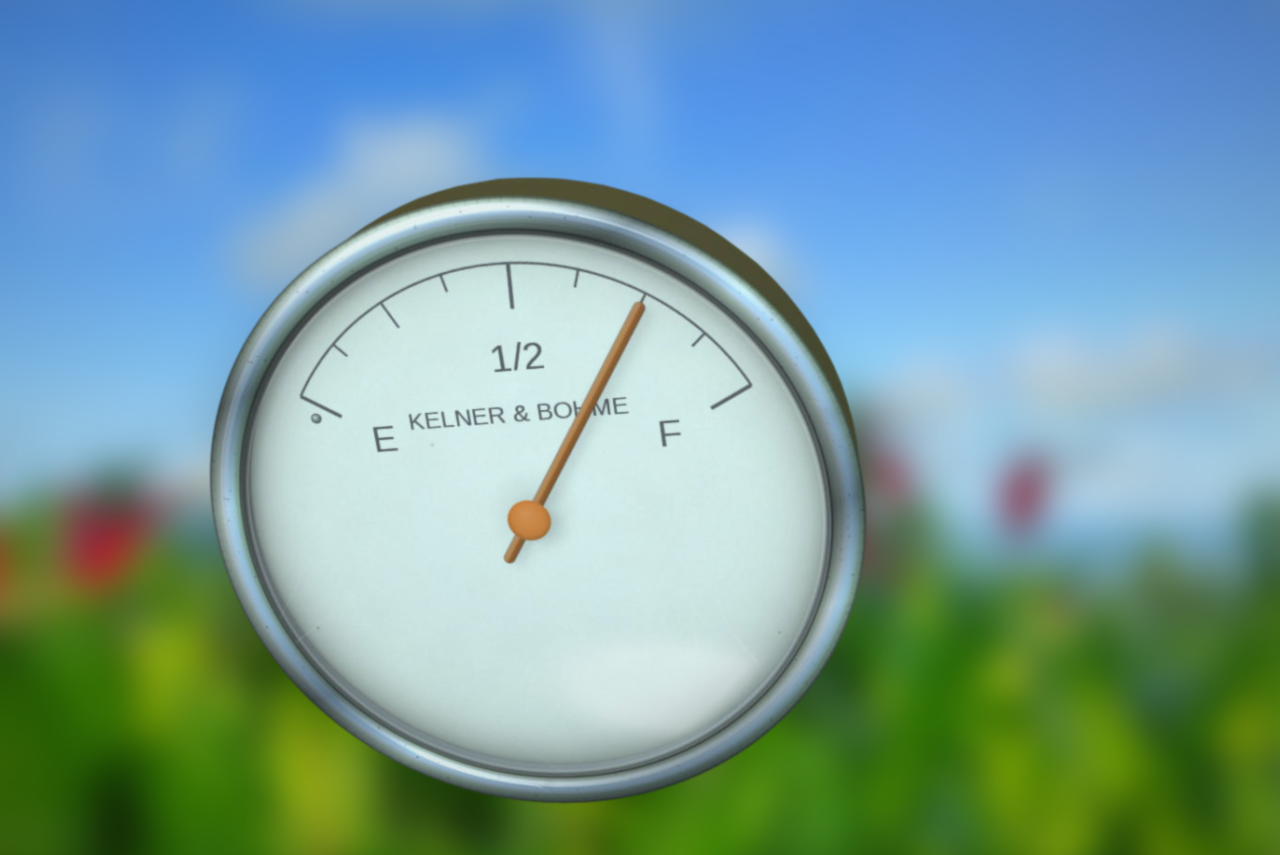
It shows value=0.75
